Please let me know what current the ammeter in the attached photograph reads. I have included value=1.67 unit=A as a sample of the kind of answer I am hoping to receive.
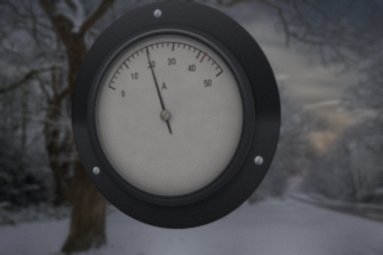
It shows value=20 unit=A
